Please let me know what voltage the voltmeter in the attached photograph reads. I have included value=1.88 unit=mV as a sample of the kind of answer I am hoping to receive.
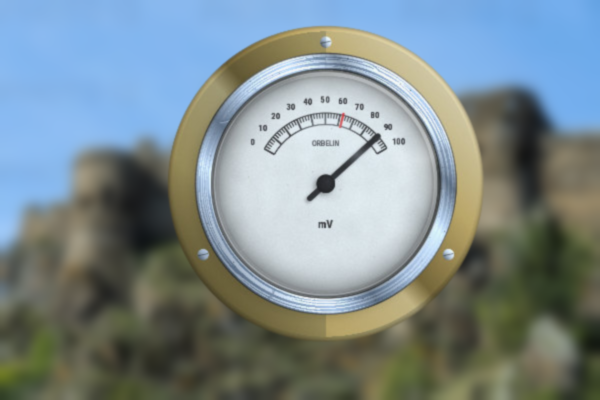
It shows value=90 unit=mV
